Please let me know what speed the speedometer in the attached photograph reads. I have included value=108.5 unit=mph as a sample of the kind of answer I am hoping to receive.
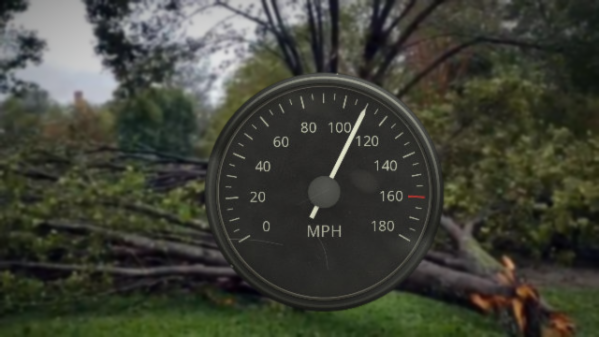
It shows value=110 unit=mph
